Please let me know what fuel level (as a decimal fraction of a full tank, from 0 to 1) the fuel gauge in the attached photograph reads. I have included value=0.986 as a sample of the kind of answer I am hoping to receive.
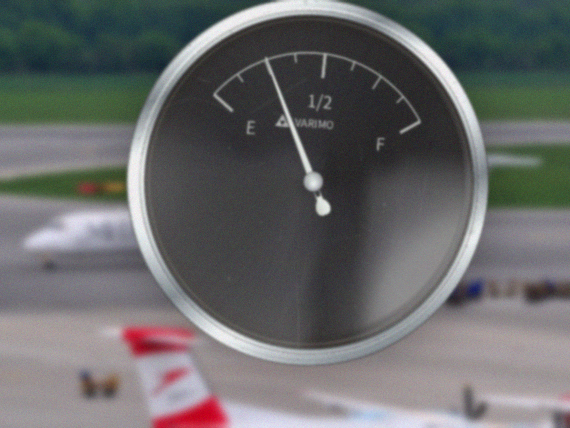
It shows value=0.25
